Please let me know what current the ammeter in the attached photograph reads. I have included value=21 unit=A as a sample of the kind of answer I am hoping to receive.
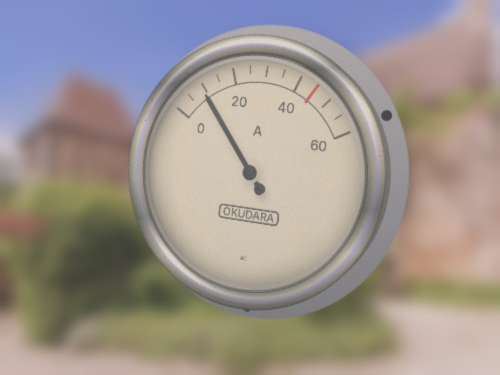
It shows value=10 unit=A
